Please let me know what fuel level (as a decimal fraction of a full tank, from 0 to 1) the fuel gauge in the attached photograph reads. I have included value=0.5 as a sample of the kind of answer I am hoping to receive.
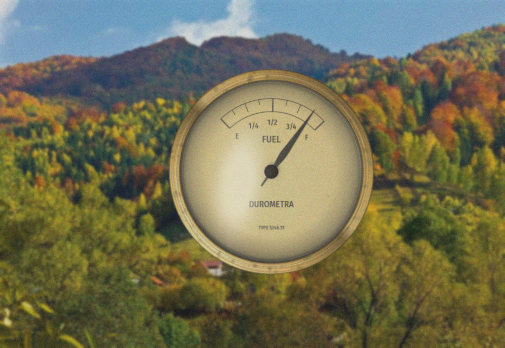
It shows value=0.875
